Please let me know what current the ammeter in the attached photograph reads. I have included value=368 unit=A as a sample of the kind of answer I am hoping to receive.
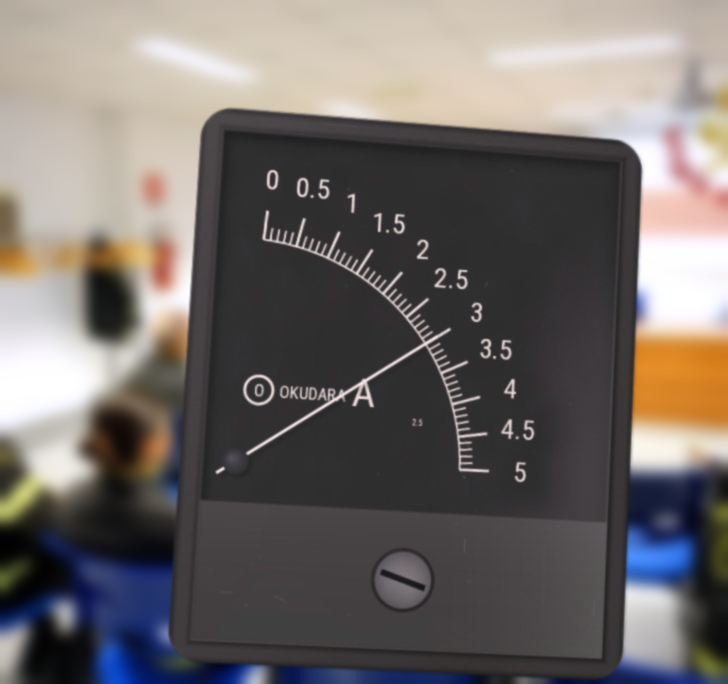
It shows value=3 unit=A
